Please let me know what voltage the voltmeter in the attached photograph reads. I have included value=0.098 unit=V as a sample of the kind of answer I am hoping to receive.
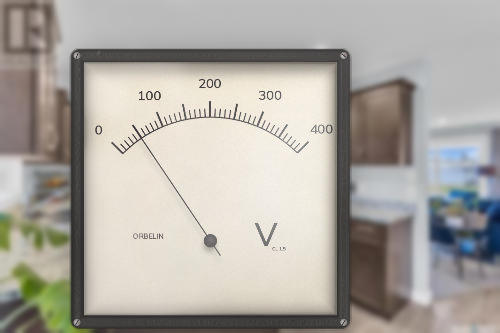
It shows value=50 unit=V
